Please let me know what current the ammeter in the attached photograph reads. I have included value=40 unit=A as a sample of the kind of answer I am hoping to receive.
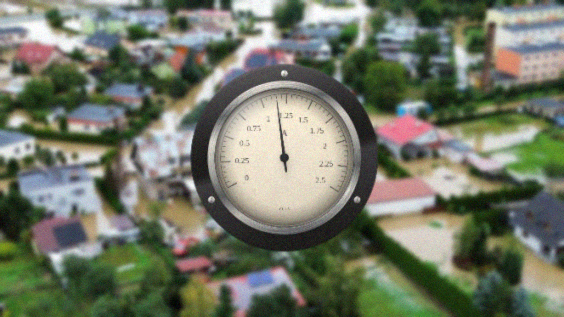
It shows value=1.15 unit=A
